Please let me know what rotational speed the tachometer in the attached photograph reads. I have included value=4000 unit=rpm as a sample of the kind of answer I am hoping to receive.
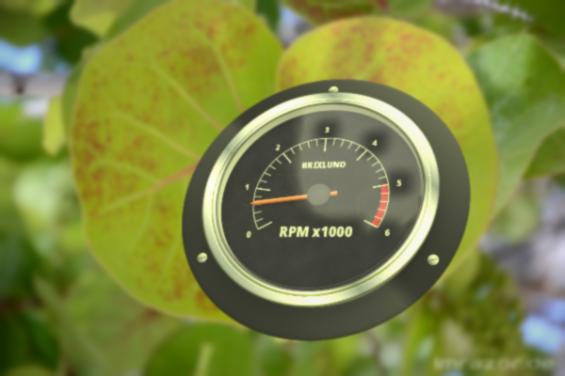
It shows value=600 unit=rpm
